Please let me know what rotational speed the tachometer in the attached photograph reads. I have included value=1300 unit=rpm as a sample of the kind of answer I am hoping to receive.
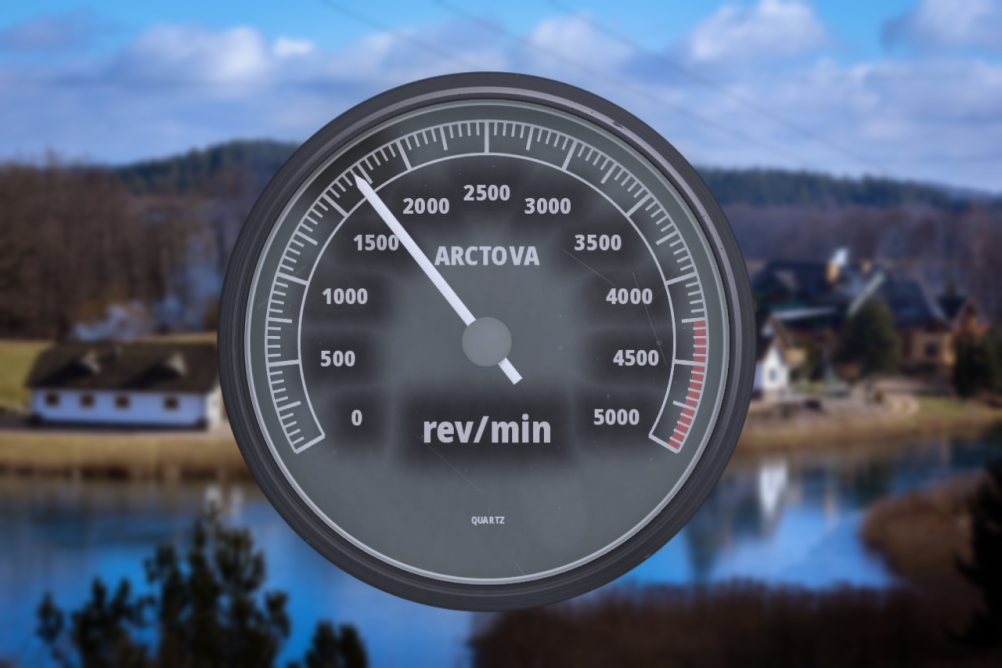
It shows value=1700 unit=rpm
